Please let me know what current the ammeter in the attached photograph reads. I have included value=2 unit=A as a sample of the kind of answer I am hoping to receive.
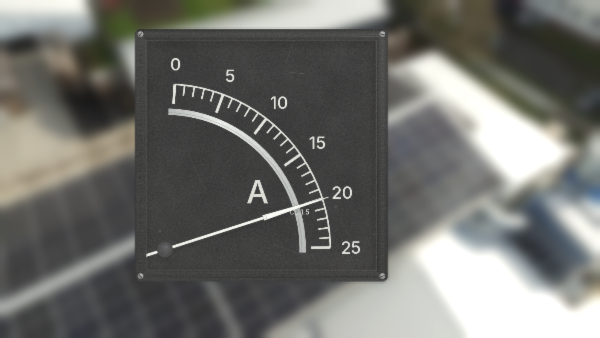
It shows value=20 unit=A
